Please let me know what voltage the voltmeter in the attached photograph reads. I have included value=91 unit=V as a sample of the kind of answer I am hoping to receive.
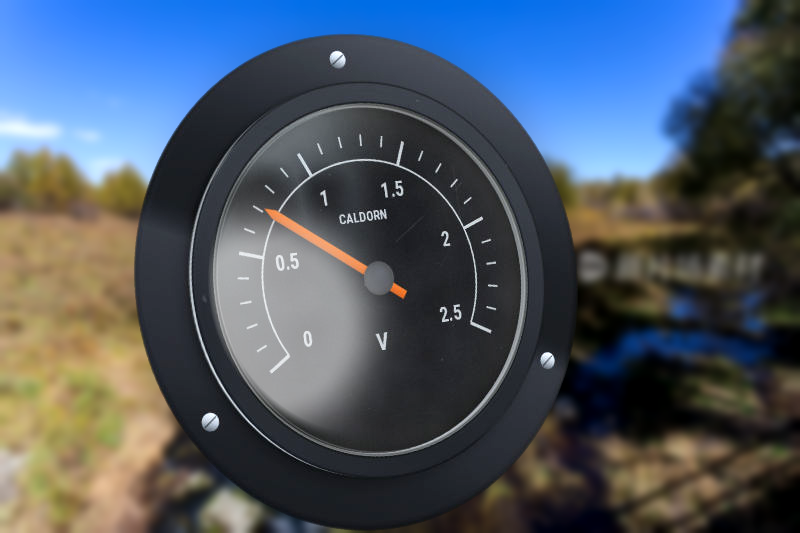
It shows value=0.7 unit=V
